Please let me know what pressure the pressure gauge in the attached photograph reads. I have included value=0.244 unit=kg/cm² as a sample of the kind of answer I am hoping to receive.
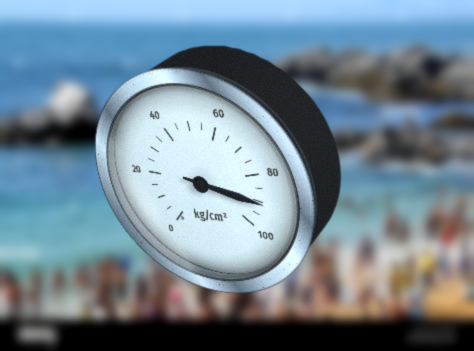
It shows value=90 unit=kg/cm²
